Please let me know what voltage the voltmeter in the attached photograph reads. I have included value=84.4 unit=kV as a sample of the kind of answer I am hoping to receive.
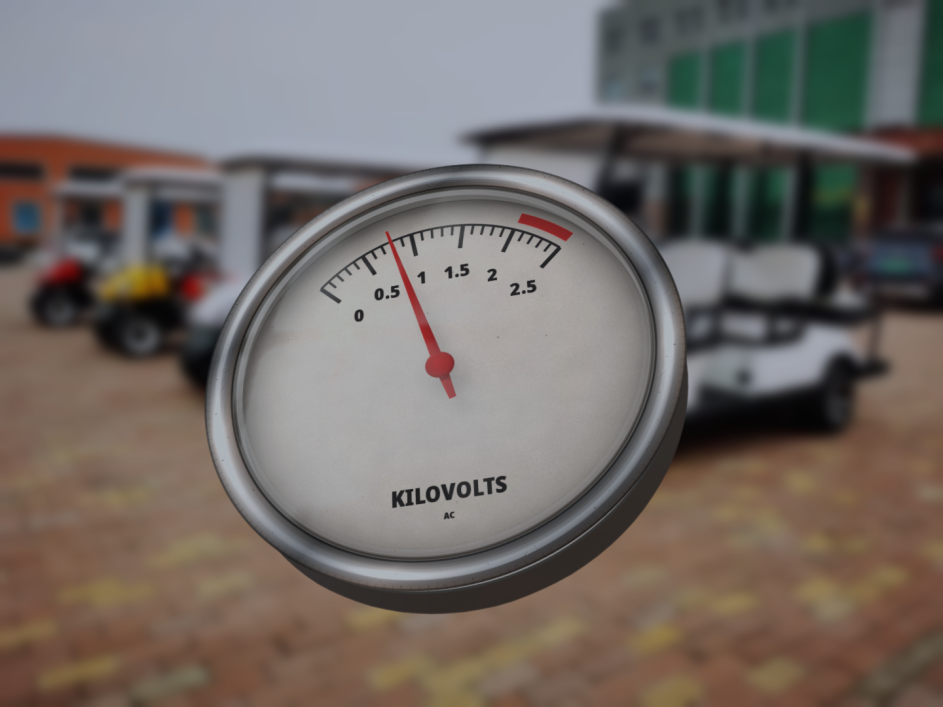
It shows value=0.8 unit=kV
